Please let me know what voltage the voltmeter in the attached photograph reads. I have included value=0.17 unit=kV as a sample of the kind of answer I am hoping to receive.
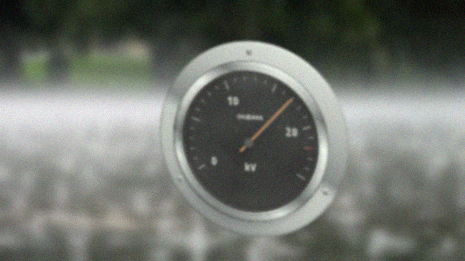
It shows value=17 unit=kV
